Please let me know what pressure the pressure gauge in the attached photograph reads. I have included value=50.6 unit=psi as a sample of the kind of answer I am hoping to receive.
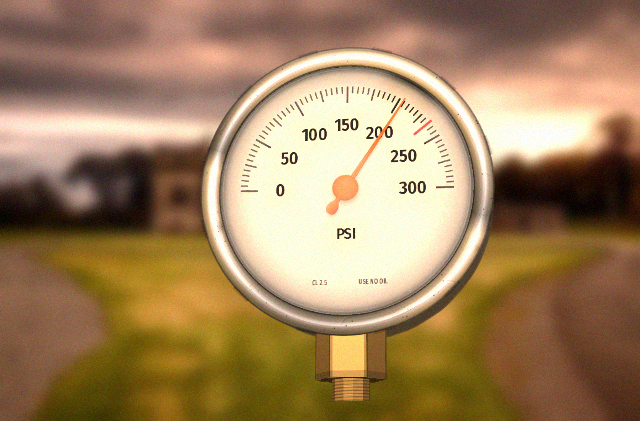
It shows value=205 unit=psi
